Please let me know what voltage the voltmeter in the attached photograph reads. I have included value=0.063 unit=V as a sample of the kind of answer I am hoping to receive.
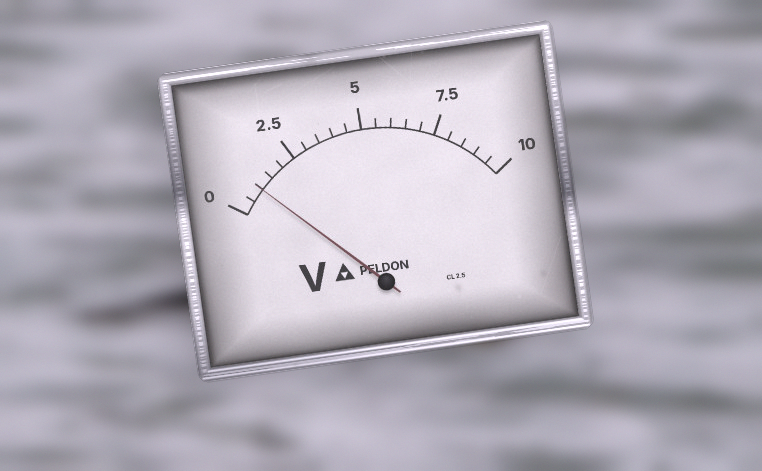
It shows value=1 unit=V
